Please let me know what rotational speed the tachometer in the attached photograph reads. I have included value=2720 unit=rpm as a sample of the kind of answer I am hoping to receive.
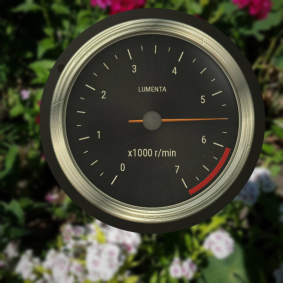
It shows value=5500 unit=rpm
